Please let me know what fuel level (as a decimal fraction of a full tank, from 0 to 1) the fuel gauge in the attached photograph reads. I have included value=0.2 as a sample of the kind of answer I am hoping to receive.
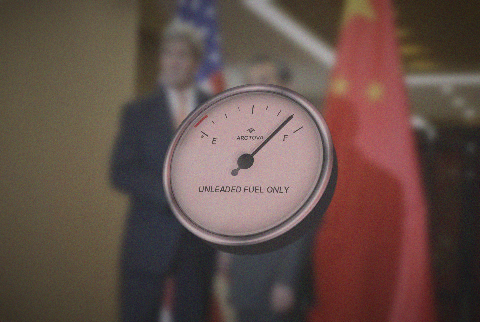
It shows value=0.875
